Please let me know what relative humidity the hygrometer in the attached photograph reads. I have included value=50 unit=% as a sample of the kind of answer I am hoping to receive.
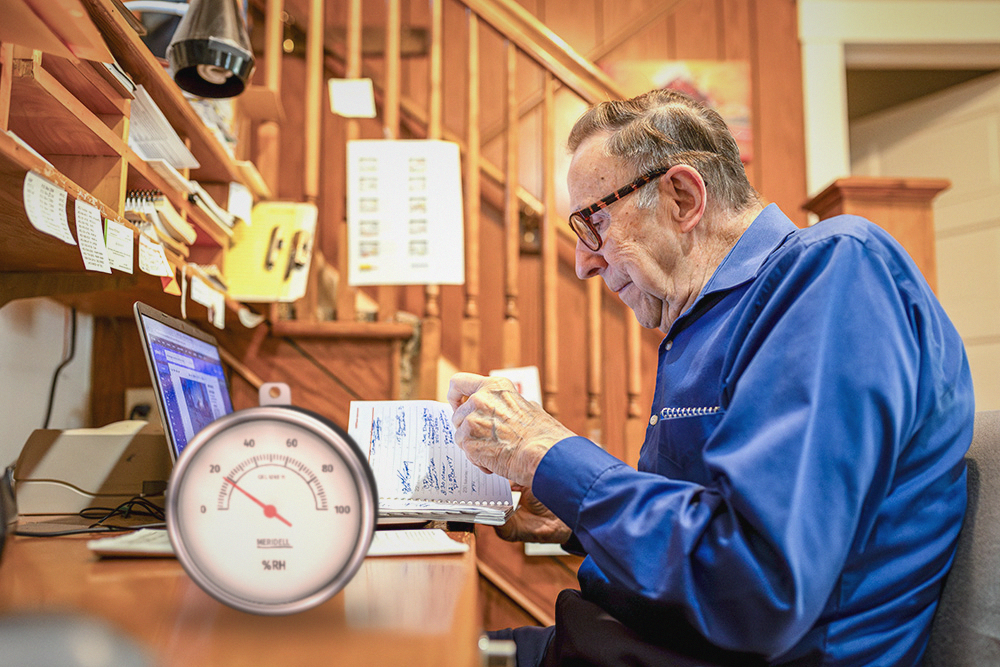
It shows value=20 unit=%
